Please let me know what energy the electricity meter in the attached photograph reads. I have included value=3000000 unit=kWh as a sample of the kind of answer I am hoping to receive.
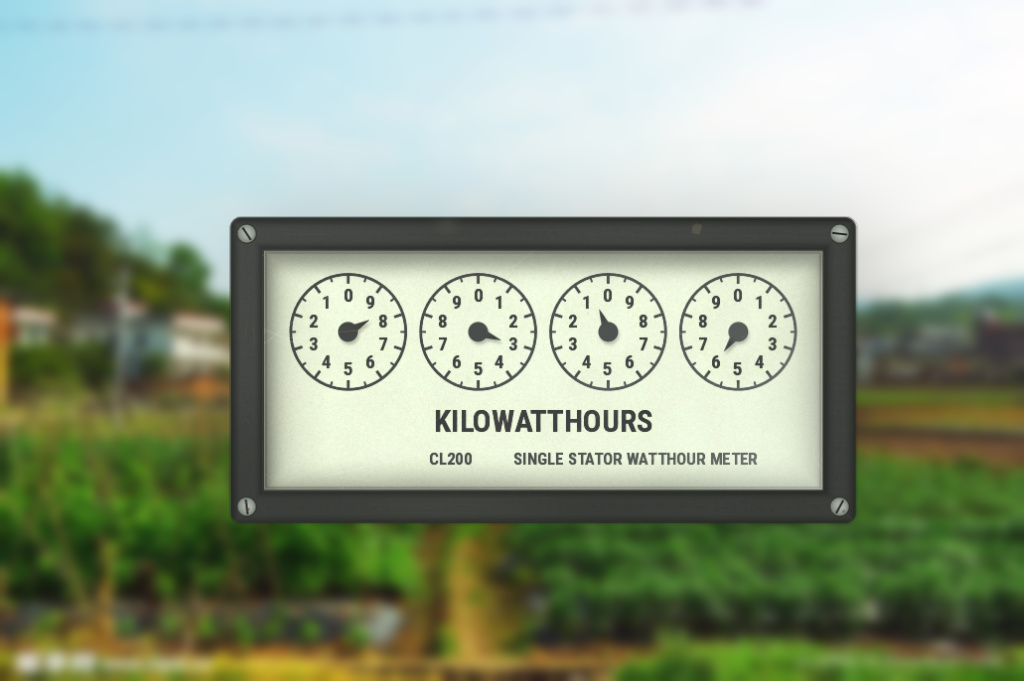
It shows value=8306 unit=kWh
